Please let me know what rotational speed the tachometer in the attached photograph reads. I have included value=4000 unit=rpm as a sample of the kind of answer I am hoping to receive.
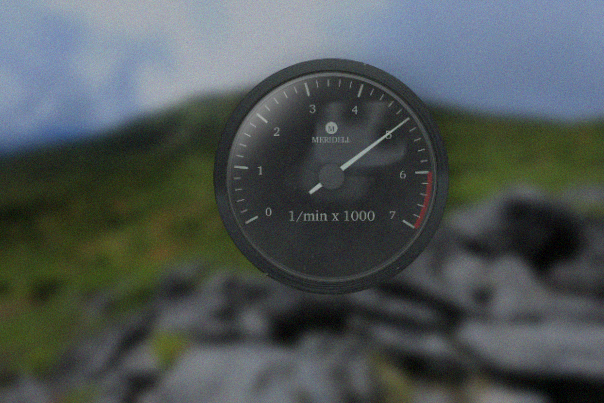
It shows value=5000 unit=rpm
